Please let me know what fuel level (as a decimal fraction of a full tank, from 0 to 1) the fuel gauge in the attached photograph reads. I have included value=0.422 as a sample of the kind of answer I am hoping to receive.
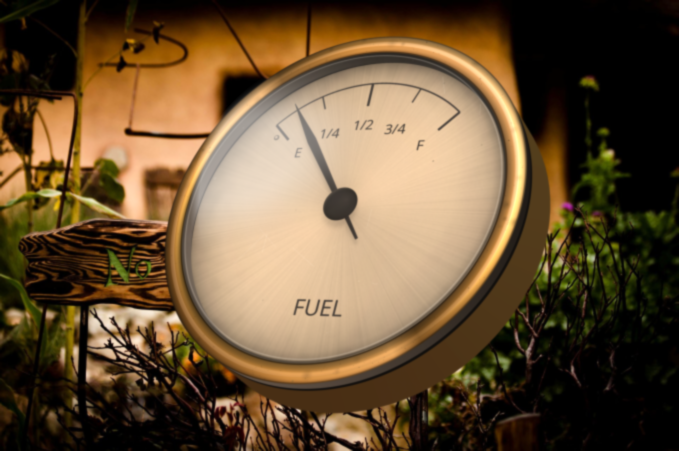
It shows value=0.125
